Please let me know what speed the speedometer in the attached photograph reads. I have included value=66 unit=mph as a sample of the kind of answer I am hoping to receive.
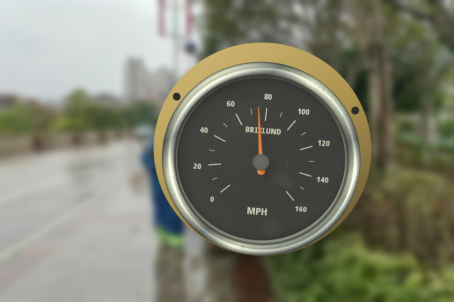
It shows value=75 unit=mph
